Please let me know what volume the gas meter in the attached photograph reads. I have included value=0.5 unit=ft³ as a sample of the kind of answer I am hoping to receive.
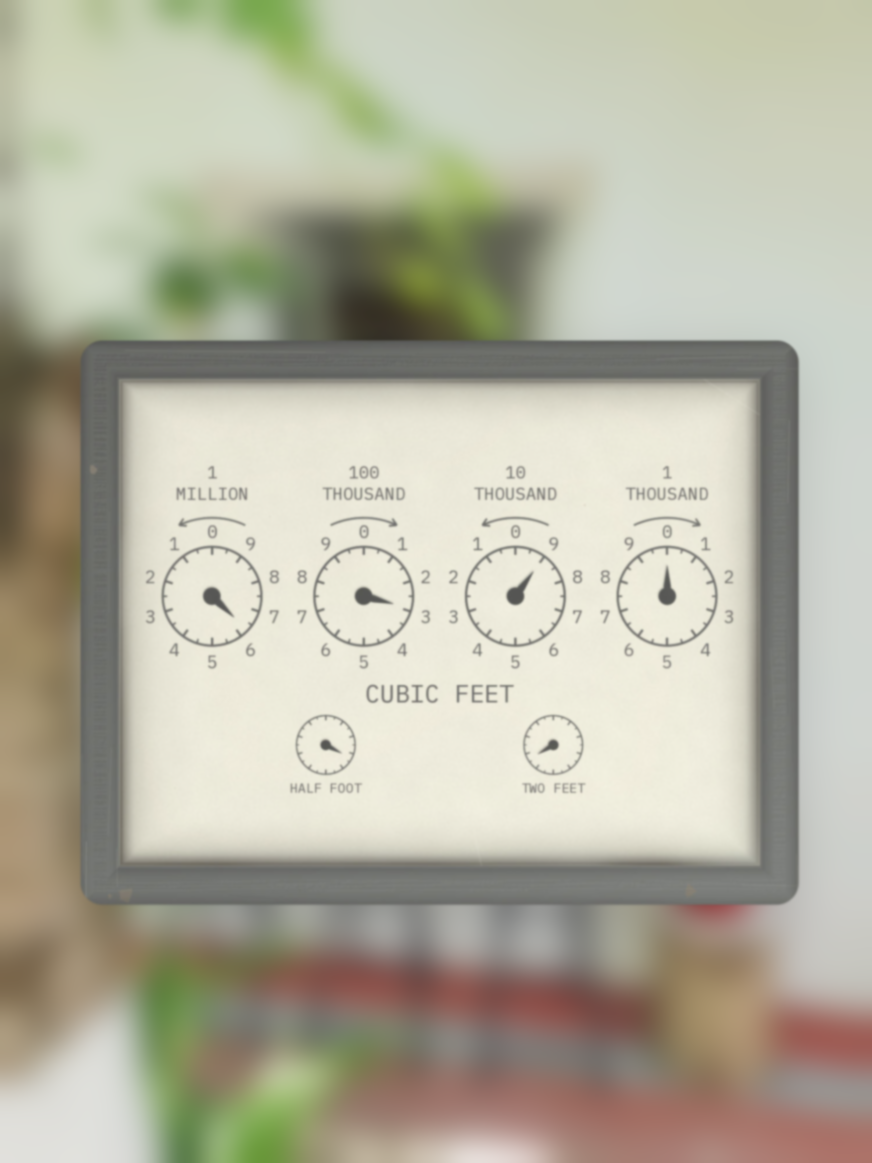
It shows value=629000 unit=ft³
